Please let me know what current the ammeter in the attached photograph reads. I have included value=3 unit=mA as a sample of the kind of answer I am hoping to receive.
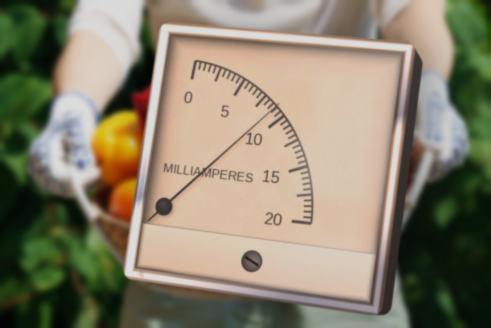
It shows value=9 unit=mA
